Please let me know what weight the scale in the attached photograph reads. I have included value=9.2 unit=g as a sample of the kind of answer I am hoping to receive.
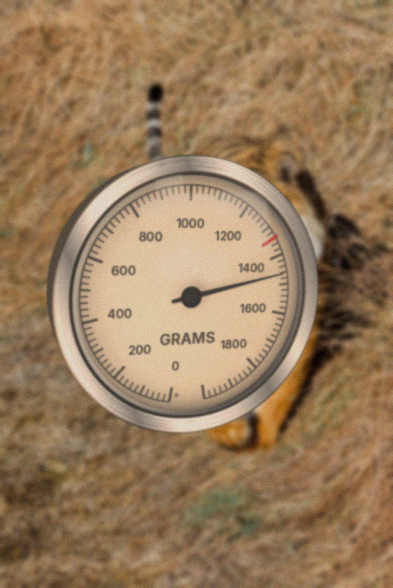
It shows value=1460 unit=g
